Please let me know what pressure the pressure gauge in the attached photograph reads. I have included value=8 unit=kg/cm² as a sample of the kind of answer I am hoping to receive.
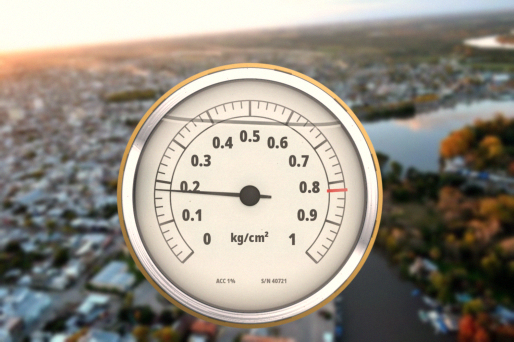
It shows value=0.18 unit=kg/cm²
